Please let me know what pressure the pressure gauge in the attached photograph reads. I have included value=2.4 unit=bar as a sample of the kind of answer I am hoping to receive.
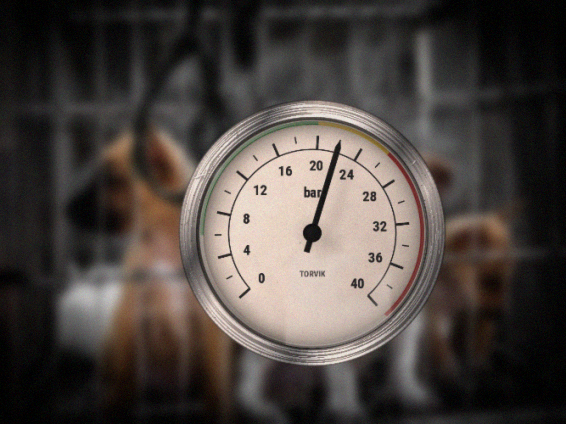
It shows value=22 unit=bar
